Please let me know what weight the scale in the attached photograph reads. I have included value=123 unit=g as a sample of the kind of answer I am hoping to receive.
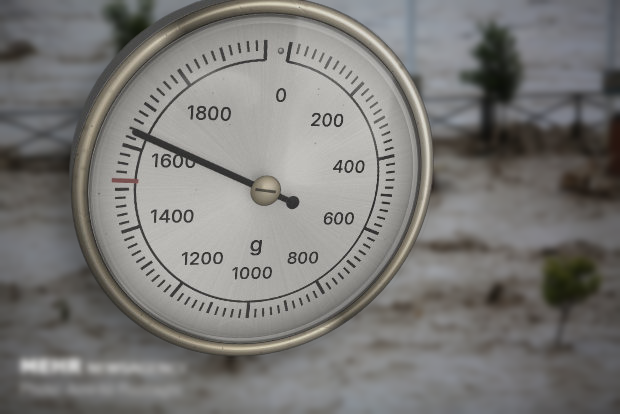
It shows value=1640 unit=g
